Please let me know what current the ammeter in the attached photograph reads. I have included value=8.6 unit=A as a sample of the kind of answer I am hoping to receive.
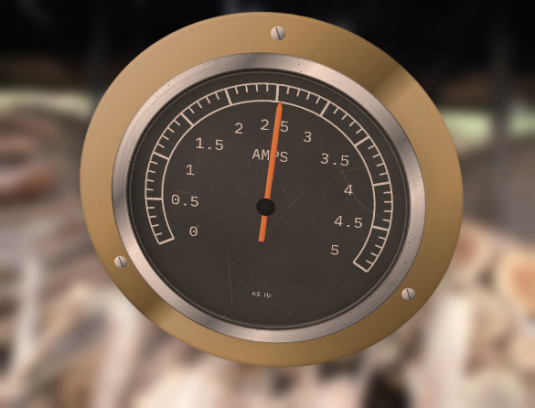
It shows value=2.55 unit=A
